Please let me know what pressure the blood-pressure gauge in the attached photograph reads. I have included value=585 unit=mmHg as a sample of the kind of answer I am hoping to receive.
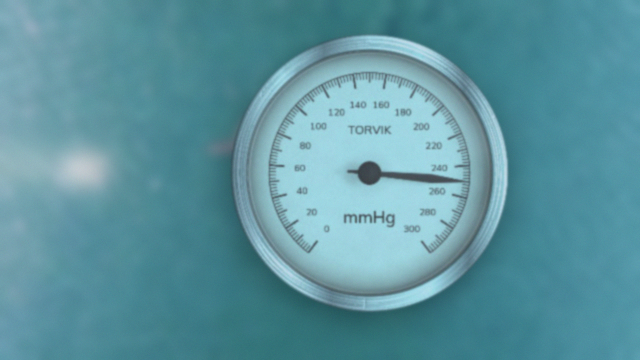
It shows value=250 unit=mmHg
